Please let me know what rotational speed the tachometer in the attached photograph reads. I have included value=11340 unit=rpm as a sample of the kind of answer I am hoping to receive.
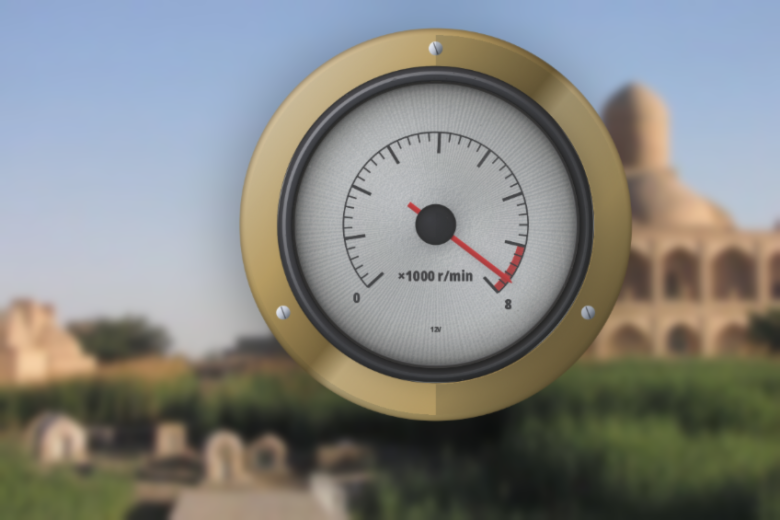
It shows value=7700 unit=rpm
